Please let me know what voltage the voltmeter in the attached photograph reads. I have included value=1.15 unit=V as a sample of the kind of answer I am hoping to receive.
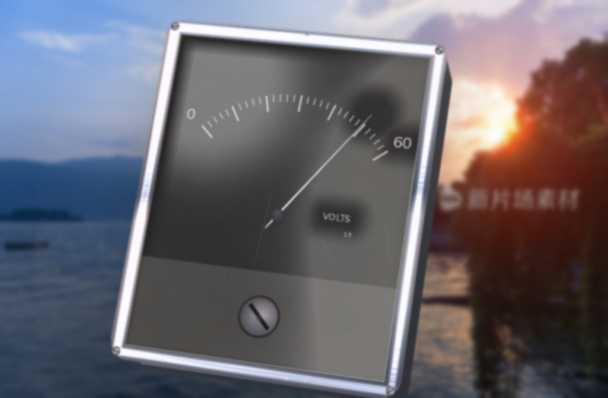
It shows value=50 unit=V
